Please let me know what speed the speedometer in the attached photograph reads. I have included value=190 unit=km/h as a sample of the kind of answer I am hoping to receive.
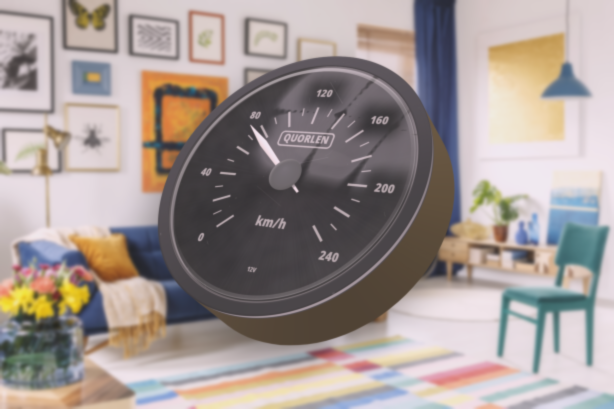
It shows value=75 unit=km/h
